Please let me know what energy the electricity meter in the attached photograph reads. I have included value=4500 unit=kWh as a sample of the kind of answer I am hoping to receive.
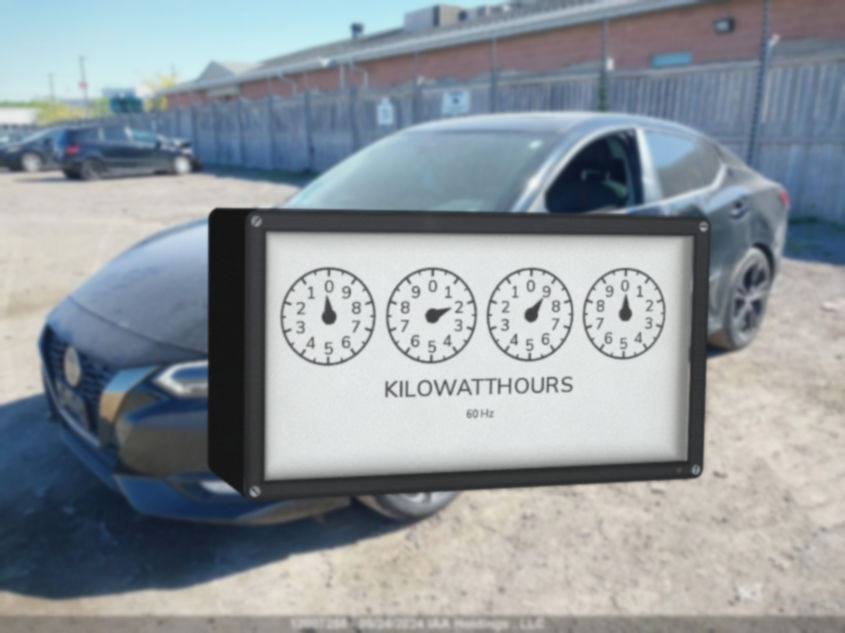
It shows value=190 unit=kWh
